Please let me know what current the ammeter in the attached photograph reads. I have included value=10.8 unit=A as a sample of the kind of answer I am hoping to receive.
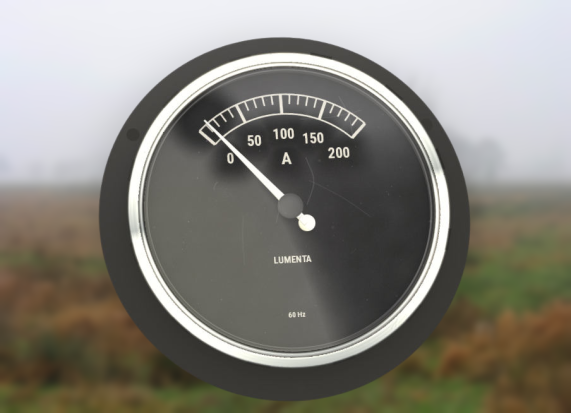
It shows value=10 unit=A
